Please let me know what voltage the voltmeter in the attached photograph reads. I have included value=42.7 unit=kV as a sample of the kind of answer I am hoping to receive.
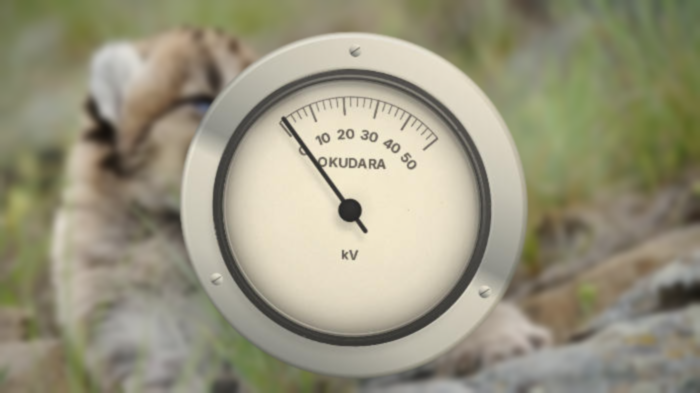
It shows value=2 unit=kV
